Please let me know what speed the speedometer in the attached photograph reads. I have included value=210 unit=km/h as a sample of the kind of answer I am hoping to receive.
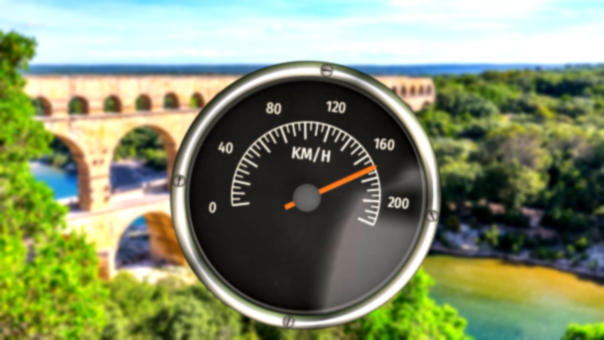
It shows value=170 unit=km/h
